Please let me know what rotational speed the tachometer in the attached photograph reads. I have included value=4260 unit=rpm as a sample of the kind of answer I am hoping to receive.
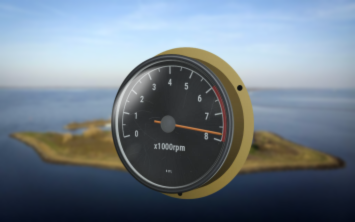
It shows value=7750 unit=rpm
